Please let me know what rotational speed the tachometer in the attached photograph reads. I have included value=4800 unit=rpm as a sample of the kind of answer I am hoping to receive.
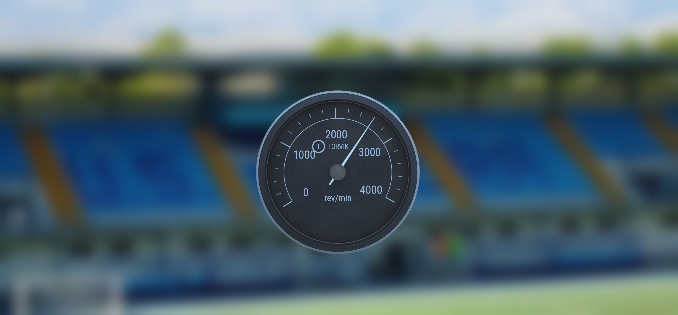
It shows value=2600 unit=rpm
